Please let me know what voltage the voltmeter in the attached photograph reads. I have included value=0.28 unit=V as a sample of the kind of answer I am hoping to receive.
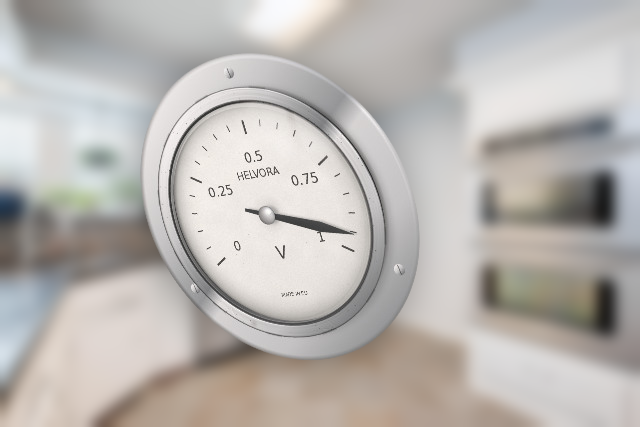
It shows value=0.95 unit=V
